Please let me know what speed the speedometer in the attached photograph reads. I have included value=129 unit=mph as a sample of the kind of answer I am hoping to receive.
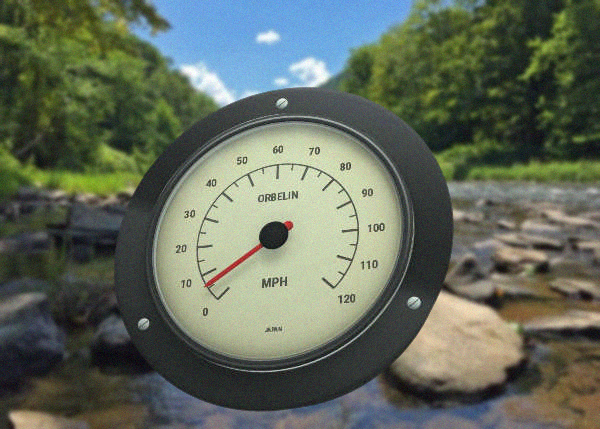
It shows value=5 unit=mph
